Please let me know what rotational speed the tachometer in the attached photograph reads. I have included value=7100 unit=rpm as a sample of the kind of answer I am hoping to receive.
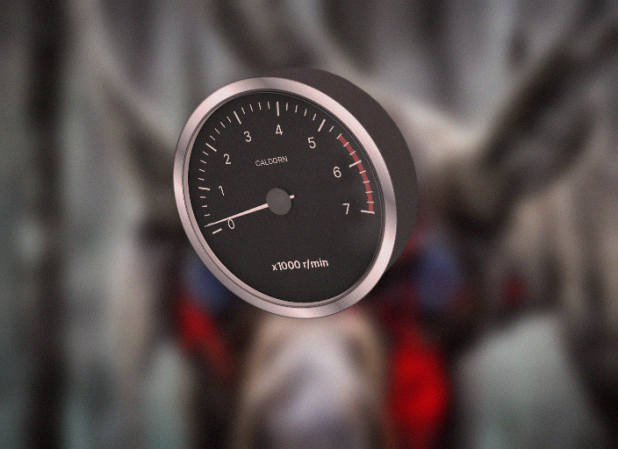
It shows value=200 unit=rpm
